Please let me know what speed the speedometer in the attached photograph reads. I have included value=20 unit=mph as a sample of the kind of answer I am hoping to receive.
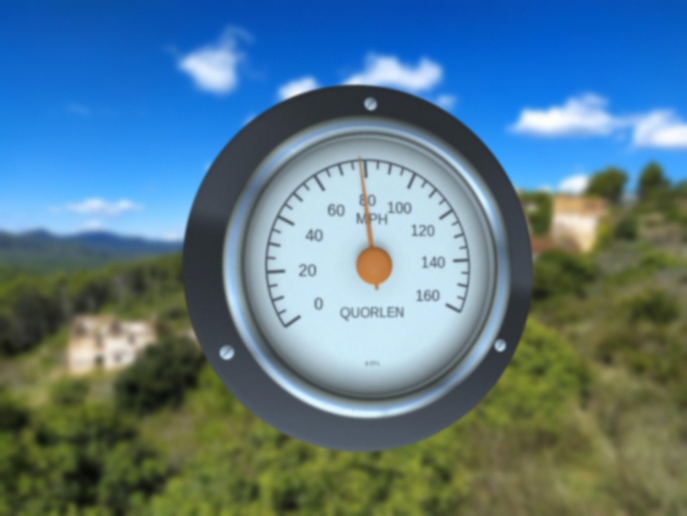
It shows value=77.5 unit=mph
